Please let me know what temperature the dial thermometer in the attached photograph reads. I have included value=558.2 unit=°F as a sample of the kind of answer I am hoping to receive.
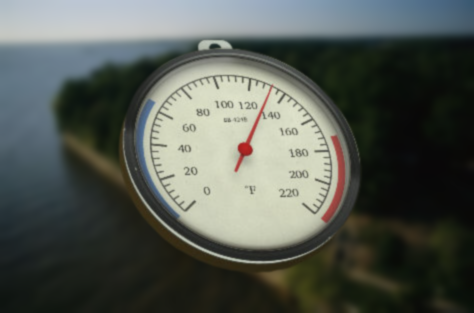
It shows value=132 unit=°F
